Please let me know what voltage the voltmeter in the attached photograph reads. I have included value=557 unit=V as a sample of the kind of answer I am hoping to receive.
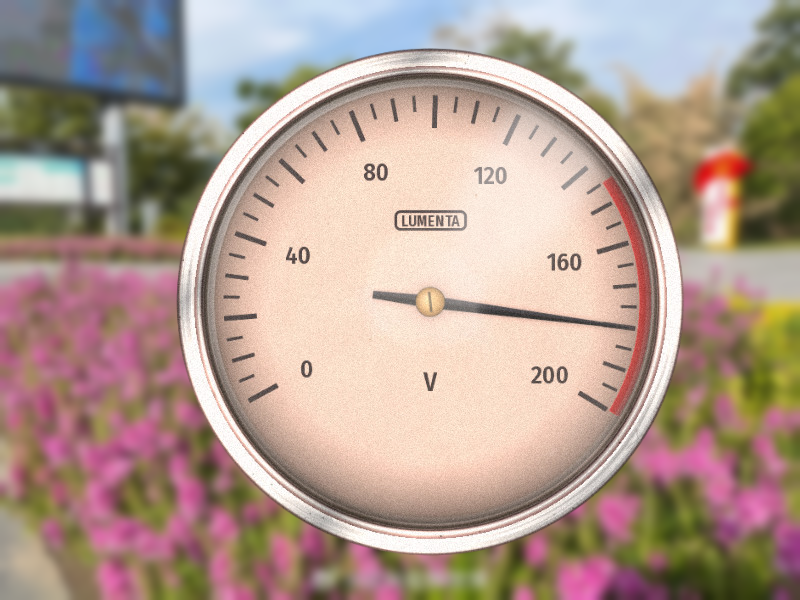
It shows value=180 unit=V
